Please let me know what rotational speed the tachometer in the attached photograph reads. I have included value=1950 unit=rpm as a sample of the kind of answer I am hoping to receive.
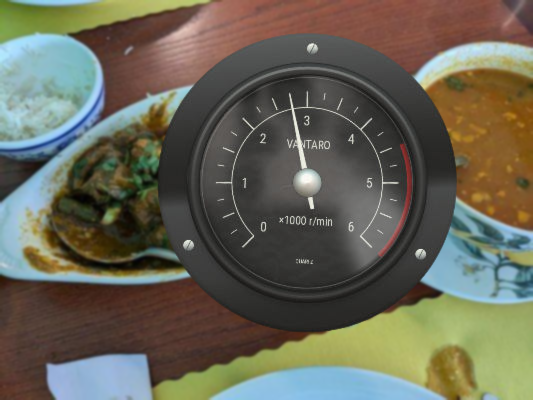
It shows value=2750 unit=rpm
